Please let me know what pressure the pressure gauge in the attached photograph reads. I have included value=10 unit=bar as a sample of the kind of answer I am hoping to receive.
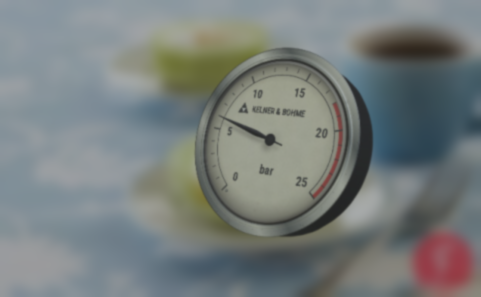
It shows value=6 unit=bar
